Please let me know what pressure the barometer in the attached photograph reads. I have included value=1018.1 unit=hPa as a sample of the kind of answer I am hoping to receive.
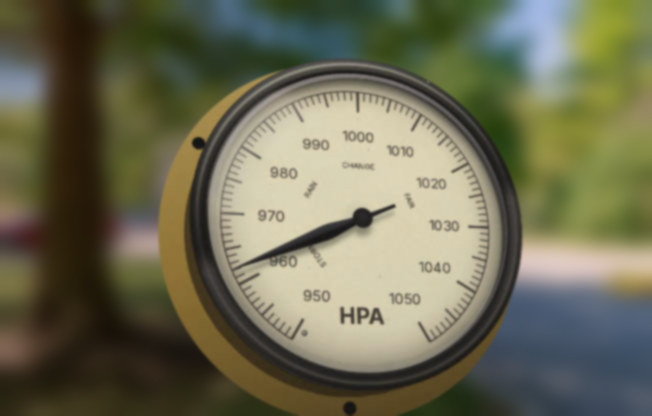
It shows value=962 unit=hPa
